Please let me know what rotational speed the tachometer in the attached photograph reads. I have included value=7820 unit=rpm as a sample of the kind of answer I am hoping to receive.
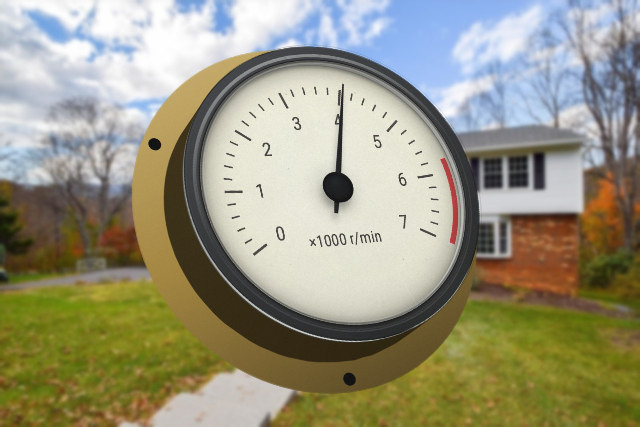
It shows value=4000 unit=rpm
